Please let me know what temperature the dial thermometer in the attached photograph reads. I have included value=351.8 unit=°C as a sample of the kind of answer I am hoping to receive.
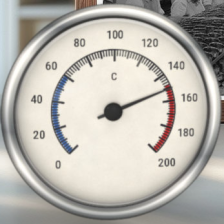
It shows value=150 unit=°C
